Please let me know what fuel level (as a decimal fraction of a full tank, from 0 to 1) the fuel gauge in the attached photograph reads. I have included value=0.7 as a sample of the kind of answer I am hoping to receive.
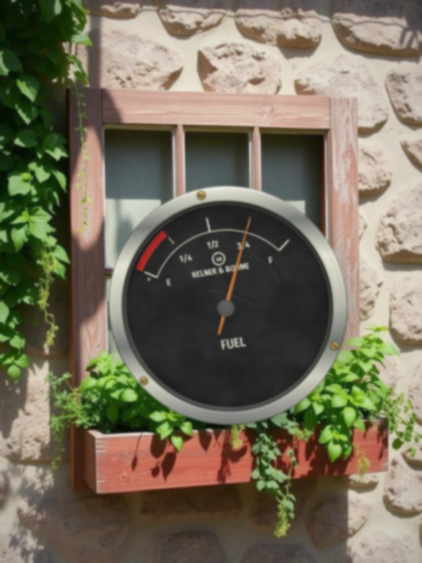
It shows value=0.75
